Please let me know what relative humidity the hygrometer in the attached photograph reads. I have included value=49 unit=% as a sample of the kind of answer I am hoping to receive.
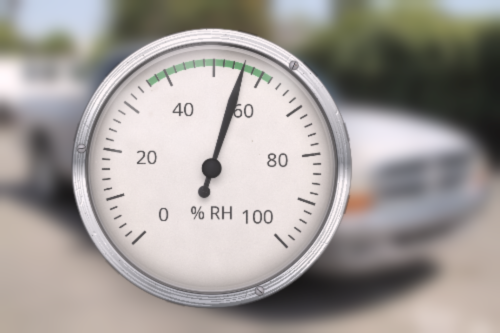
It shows value=56 unit=%
